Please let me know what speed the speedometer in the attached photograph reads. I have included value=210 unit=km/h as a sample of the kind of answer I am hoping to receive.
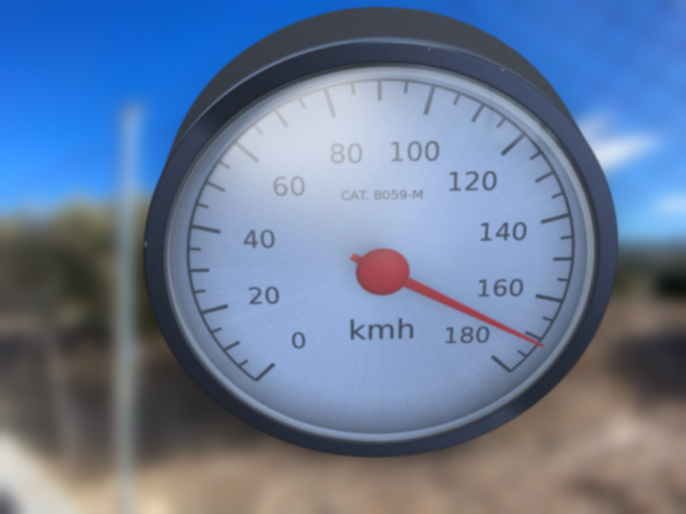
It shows value=170 unit=km/h
